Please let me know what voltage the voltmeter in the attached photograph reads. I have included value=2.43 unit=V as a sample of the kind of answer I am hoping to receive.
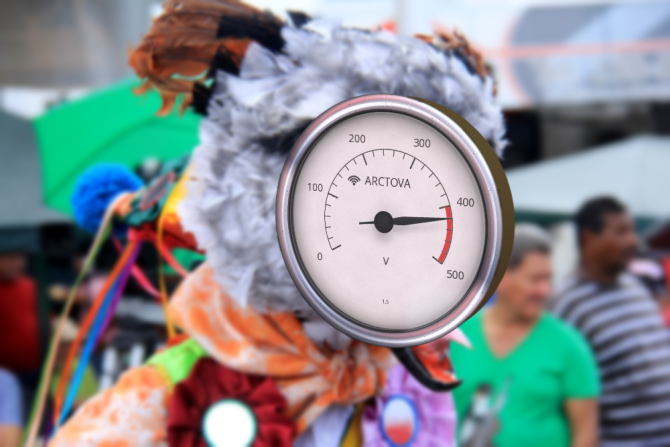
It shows value=420 unit=V
